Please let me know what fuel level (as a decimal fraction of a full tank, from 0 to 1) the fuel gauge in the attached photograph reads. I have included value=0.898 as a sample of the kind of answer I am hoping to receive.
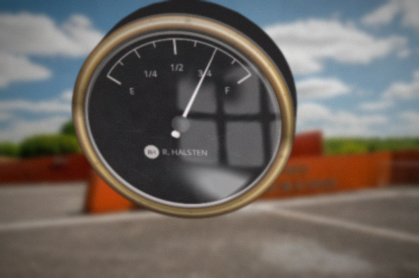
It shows value=0.75
